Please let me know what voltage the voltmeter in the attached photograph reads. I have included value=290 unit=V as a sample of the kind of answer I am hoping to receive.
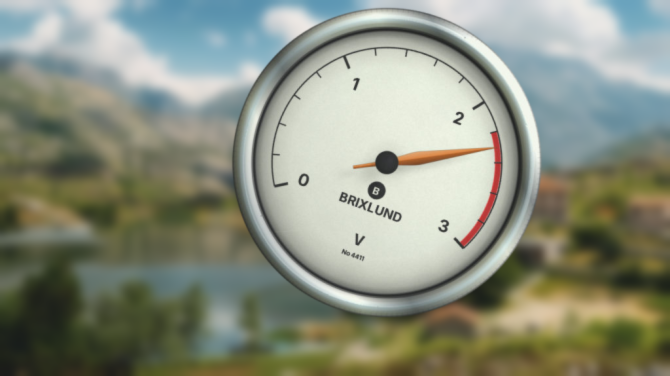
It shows value=2.3 unit=V
